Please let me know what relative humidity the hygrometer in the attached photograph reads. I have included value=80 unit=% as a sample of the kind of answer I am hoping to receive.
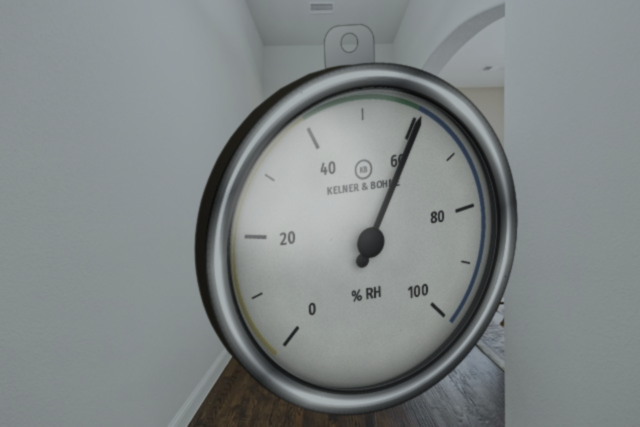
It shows value=60 unit=%
